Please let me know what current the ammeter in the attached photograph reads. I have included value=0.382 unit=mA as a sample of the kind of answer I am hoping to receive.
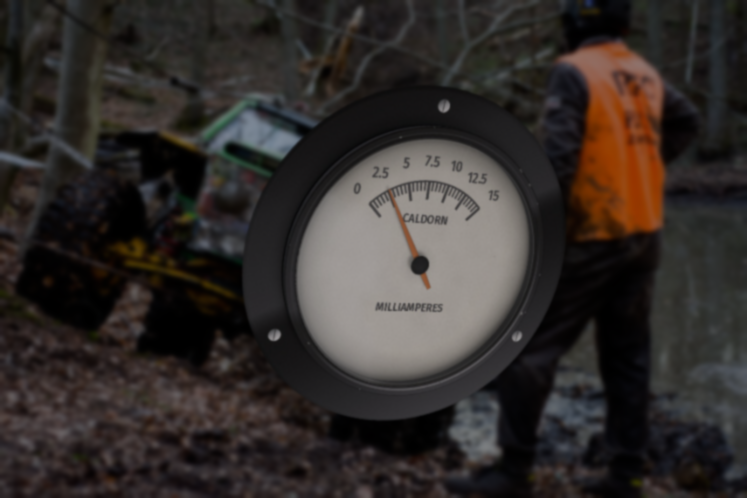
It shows value=2.5 unit=mA
